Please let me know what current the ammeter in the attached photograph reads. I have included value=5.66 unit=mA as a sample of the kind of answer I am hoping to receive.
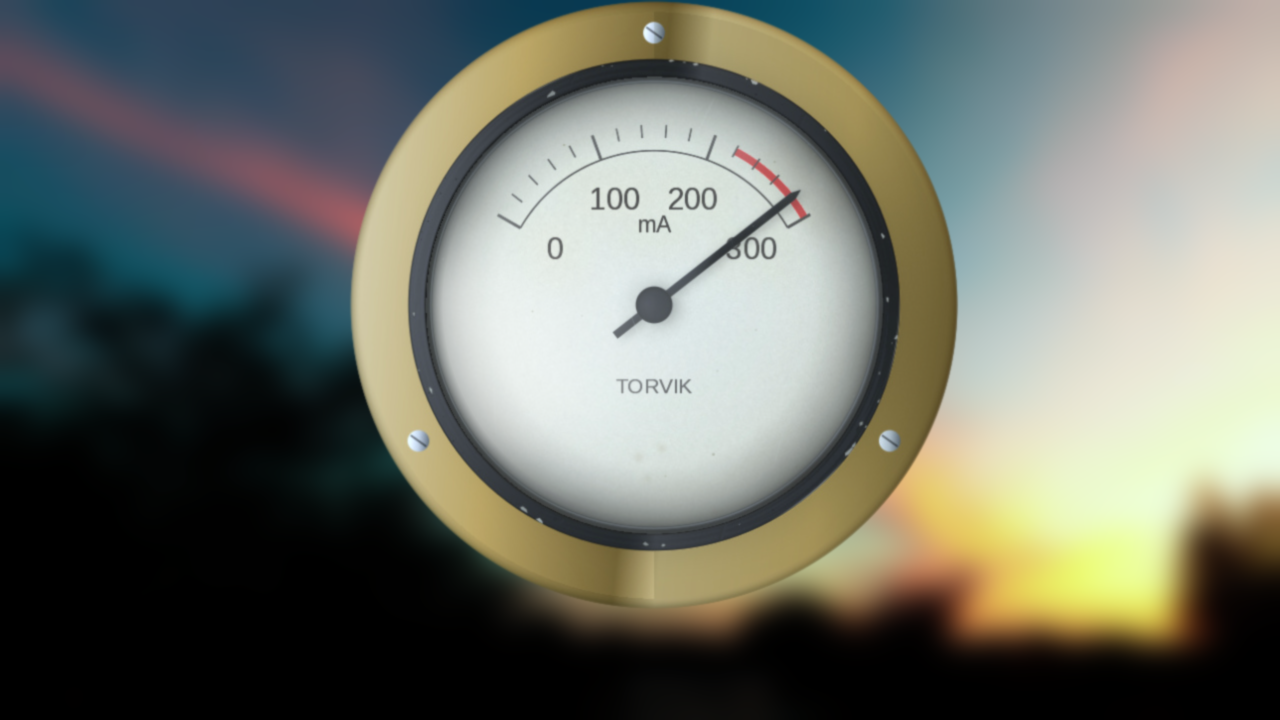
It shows value=280 unit=mA
